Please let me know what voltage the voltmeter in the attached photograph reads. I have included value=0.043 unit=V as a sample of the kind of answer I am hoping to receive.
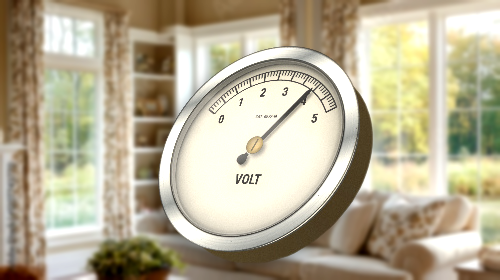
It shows value=4 unit=V
